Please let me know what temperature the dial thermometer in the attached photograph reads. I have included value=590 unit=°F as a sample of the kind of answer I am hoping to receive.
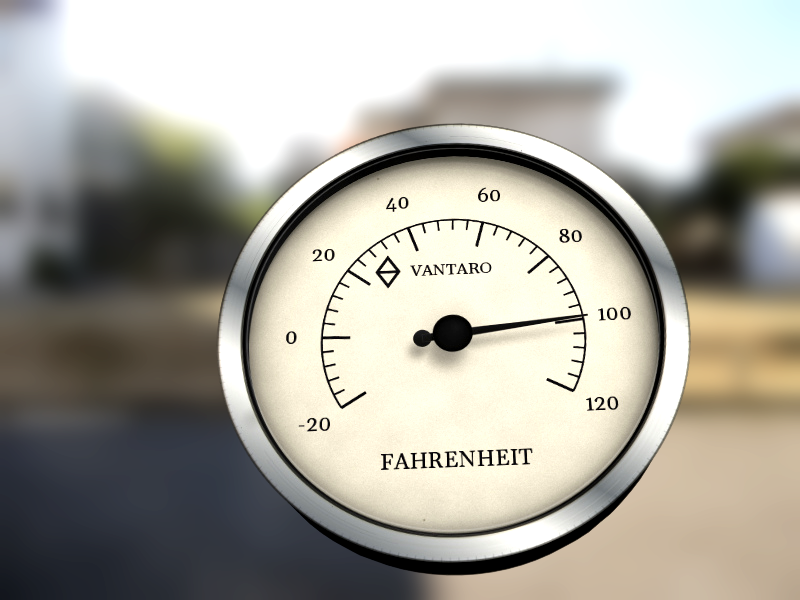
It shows value=100 unit=°F
